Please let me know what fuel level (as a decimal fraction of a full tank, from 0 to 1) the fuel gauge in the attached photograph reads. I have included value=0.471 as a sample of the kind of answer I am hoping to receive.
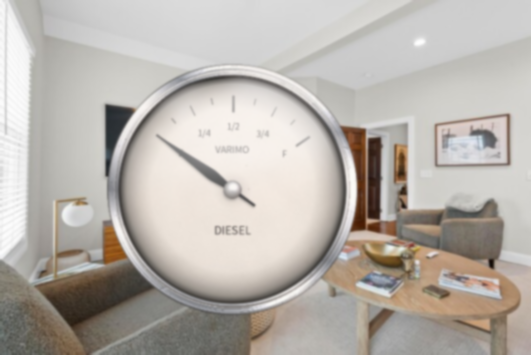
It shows value=0
